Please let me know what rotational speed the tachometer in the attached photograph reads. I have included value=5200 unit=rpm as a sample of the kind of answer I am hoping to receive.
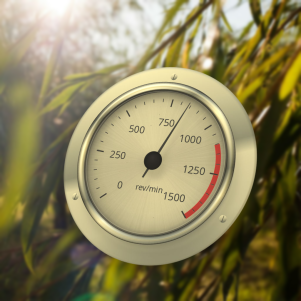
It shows value=850 unit=rpm
